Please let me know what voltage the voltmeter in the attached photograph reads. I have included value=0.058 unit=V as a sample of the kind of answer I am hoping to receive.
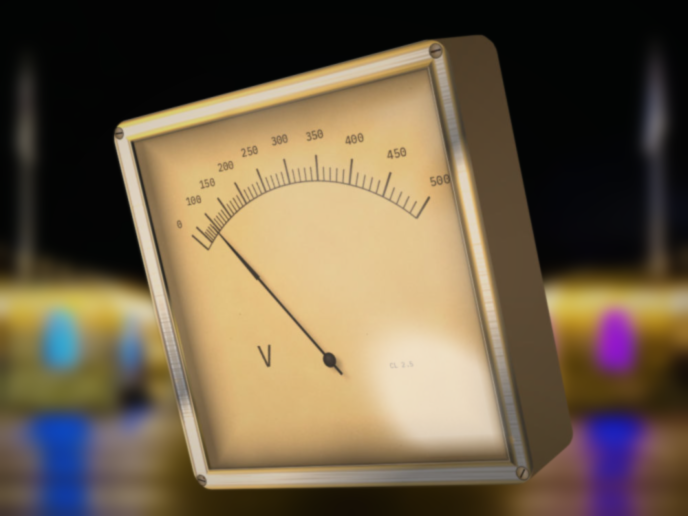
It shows value=100 unit=V
